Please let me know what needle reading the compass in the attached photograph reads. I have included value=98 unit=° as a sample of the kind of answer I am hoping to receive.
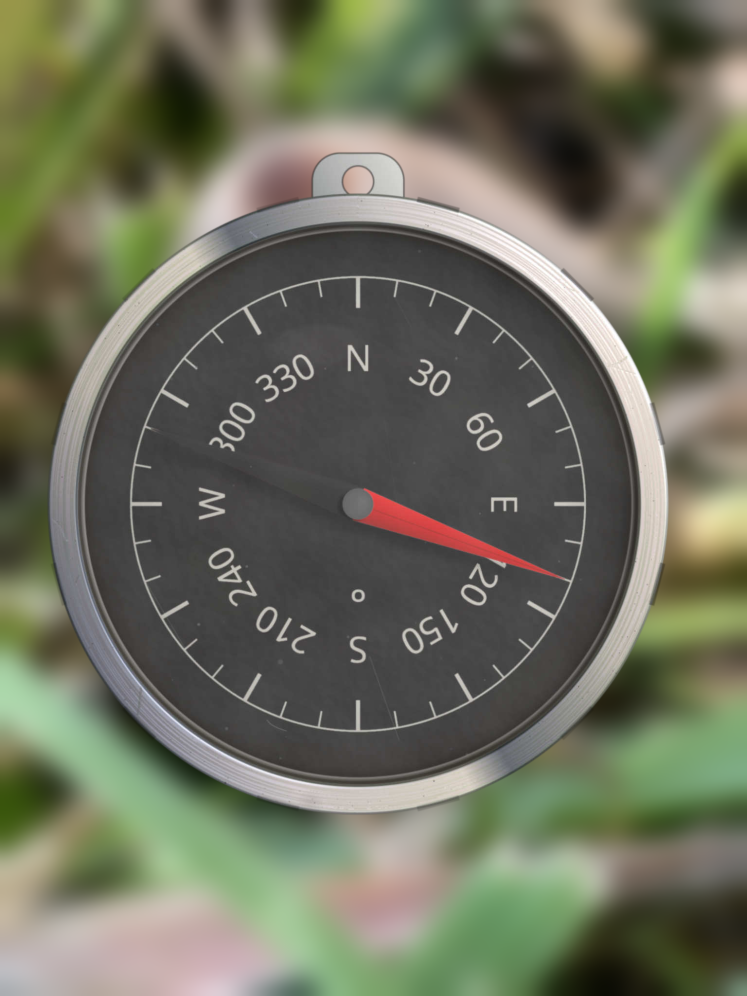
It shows value=110 unit=°
